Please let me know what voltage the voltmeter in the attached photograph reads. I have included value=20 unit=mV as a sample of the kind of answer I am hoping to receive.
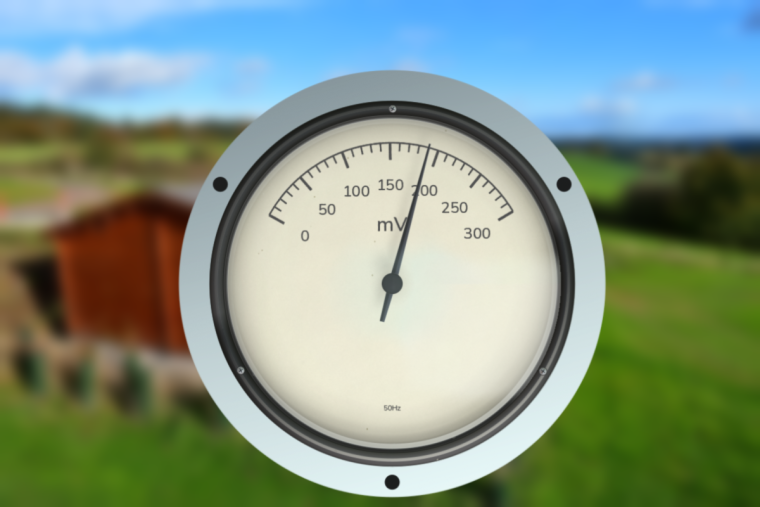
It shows value=190 unit=mV
